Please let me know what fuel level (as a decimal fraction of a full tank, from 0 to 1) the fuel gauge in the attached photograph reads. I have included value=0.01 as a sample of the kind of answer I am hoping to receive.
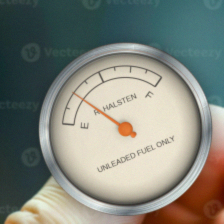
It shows value=0.25
